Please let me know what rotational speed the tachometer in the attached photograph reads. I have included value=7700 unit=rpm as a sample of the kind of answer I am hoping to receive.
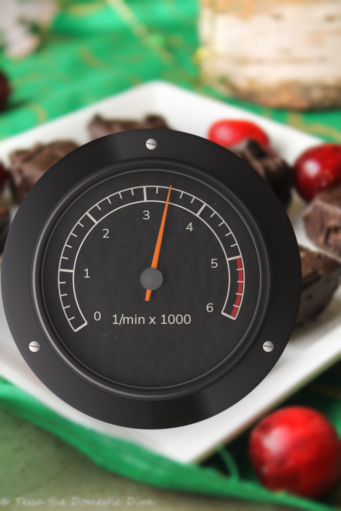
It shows value=3400 unit=rpm
